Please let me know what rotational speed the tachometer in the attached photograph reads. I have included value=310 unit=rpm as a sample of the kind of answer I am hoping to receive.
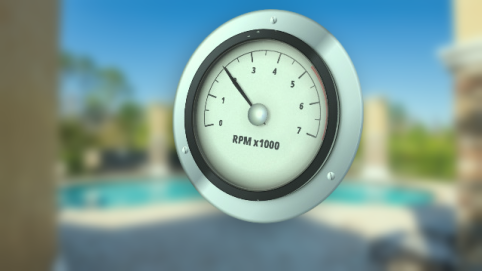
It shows value=2000 unit=rpm
